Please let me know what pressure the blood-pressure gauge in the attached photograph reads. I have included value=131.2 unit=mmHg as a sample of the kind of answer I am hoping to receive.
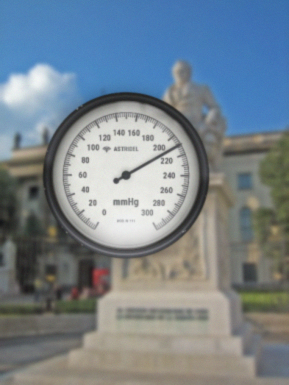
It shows value=210 unit=mmHg
